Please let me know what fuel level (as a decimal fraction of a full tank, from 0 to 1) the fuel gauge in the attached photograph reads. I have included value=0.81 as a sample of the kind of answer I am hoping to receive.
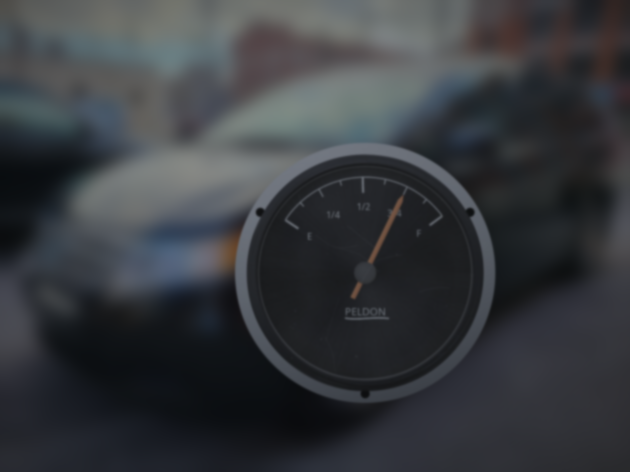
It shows value=0.75
